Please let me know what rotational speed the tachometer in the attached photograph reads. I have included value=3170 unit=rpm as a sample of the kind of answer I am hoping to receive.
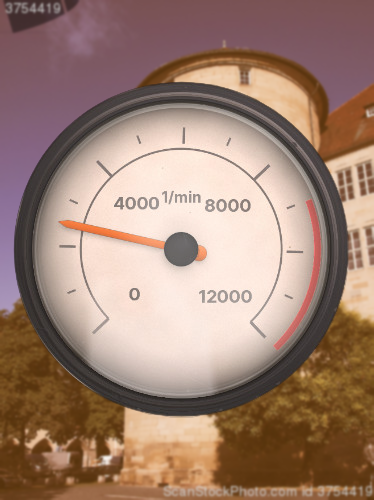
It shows value=2500 unit=rpm
